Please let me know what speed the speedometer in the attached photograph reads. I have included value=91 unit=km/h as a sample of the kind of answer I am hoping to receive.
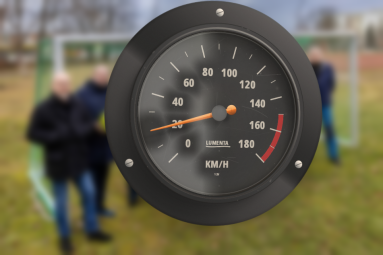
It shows value=20 unit=km/h
